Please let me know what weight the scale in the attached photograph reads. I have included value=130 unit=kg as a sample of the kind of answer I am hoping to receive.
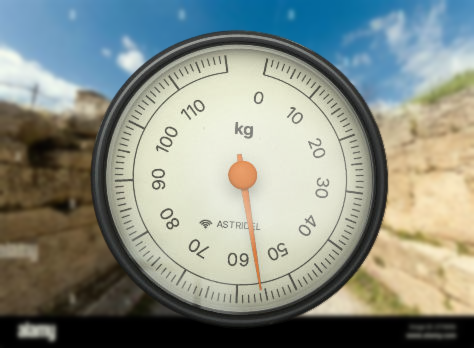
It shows value=56 unit=kg
